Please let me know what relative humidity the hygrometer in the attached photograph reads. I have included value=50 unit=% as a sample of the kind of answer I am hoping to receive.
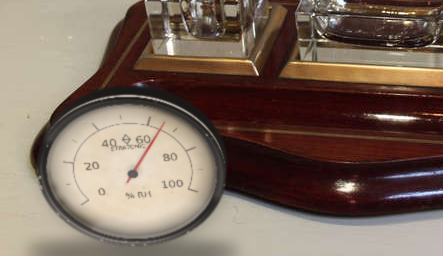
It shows value=65 unit=%
